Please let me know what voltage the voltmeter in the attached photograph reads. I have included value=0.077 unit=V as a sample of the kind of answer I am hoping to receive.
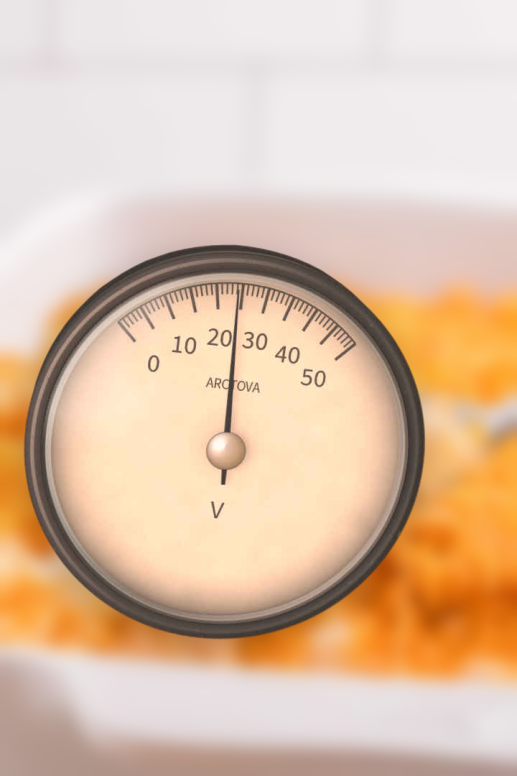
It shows value=24 unit=V
